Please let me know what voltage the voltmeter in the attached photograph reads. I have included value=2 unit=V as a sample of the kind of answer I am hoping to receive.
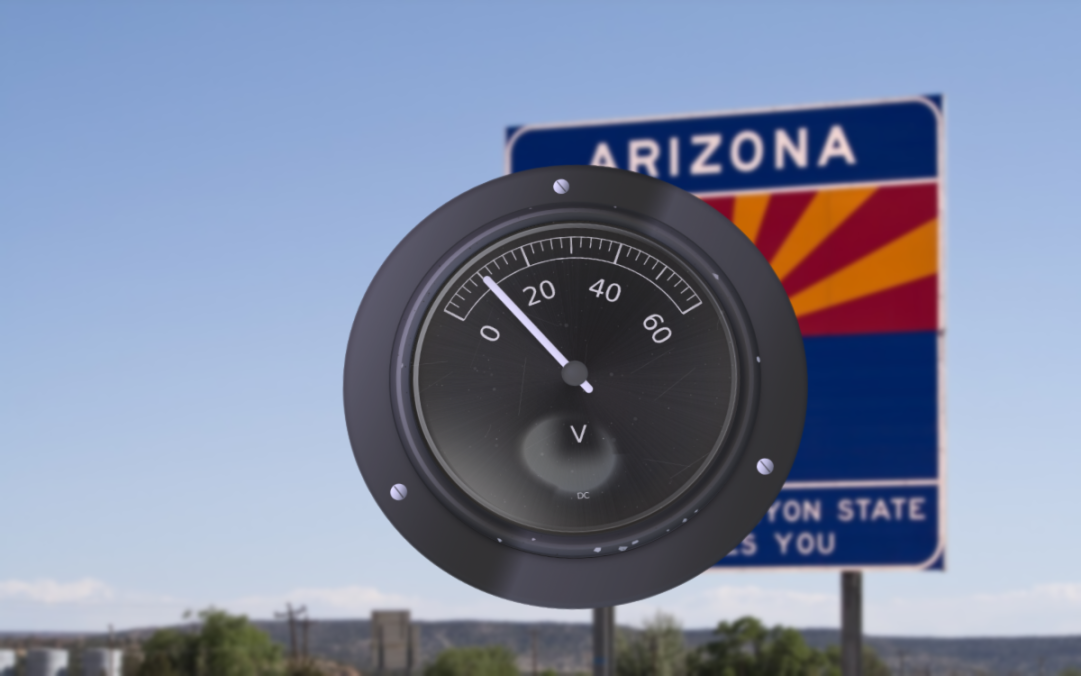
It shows value=10 unit=V
